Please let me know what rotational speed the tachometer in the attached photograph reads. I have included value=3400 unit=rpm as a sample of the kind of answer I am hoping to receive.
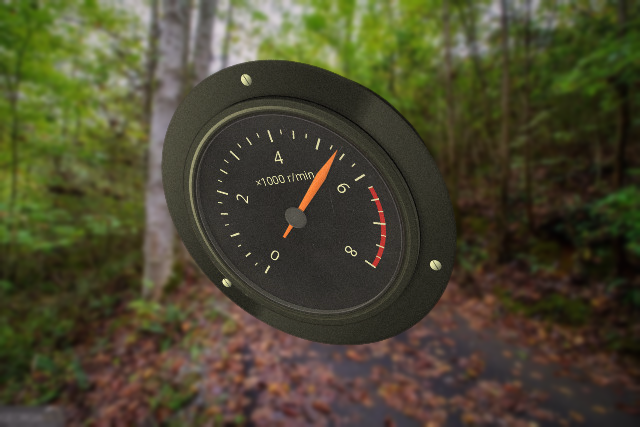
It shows value=5375 unit=rpm
